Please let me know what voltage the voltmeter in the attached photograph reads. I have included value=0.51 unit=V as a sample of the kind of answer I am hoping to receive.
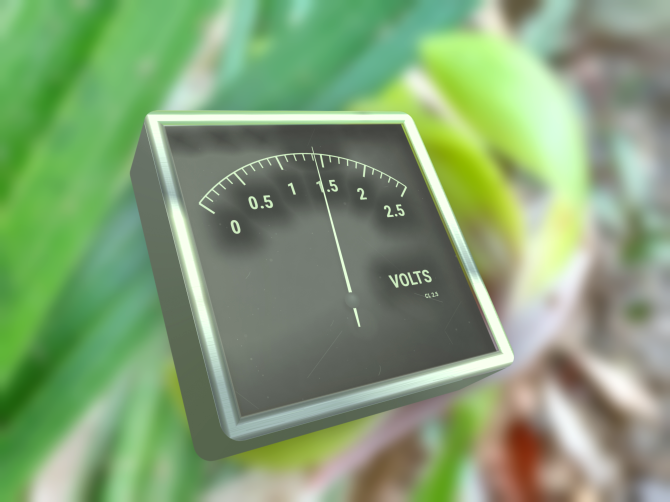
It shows value=1.4 unit=V
